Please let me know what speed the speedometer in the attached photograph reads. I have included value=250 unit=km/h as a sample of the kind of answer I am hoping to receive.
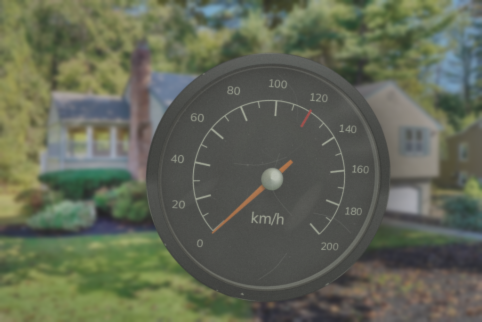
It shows value=0 unit=km/h
